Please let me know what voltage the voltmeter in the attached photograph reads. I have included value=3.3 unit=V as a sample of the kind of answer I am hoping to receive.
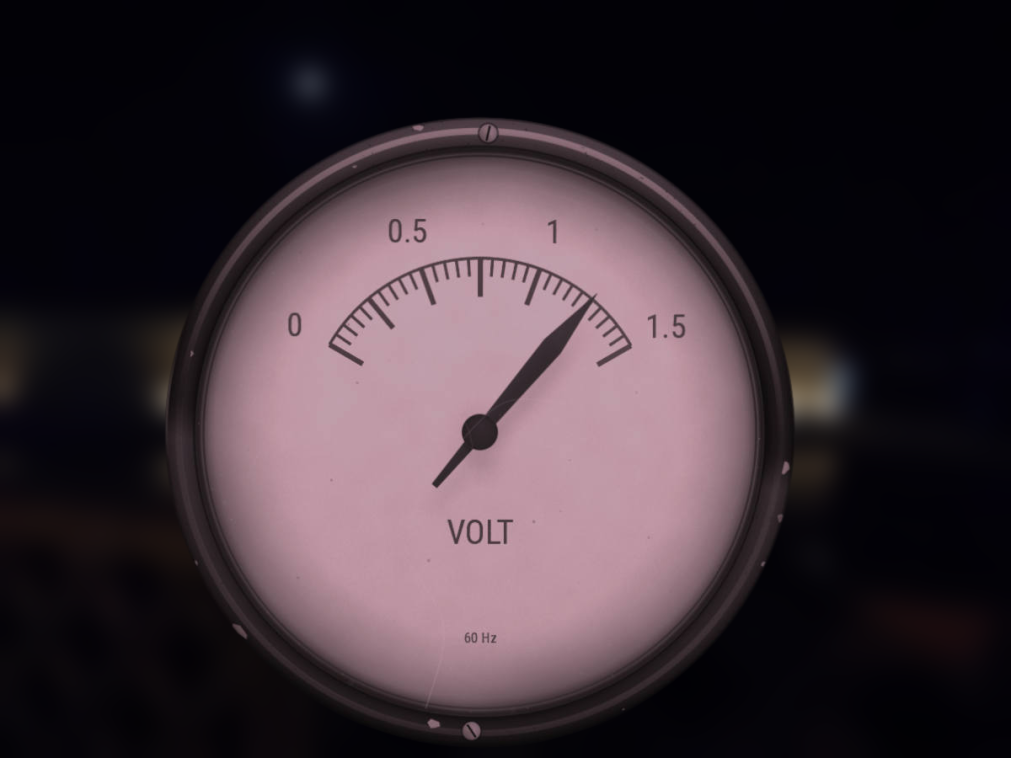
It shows value=1.25 unit=V
